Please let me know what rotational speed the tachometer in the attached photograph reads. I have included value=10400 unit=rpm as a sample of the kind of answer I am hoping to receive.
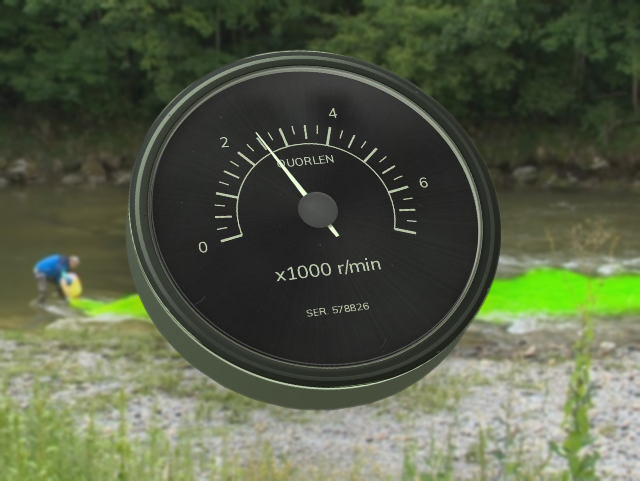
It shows value=2500 unit=rpm
